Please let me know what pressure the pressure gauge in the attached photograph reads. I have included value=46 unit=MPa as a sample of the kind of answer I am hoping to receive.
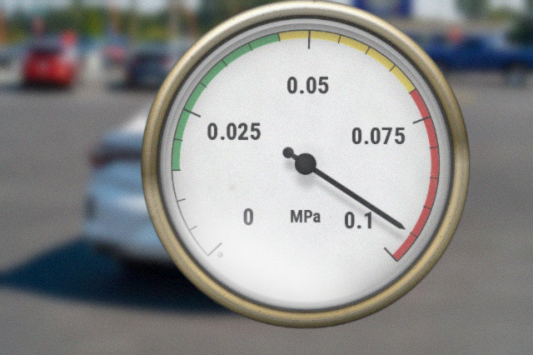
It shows value=0.095 unit=MPa
